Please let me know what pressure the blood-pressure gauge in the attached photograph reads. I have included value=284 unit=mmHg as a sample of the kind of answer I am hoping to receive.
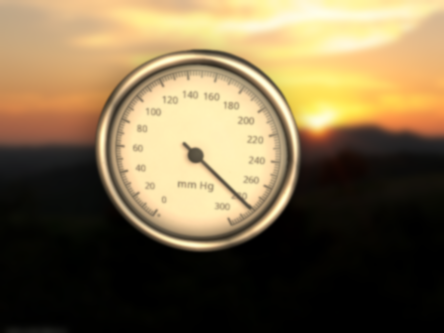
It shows value=280 unit=mmHg
